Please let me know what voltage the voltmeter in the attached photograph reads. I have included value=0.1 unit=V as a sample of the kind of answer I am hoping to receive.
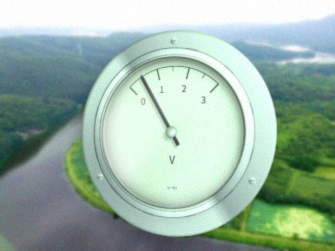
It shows value=0.5 unit=V
